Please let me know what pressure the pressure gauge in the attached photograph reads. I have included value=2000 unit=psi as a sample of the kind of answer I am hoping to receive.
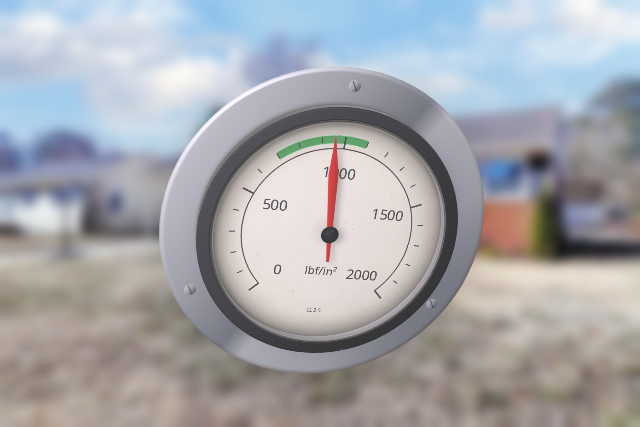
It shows value=950 unit=psi
